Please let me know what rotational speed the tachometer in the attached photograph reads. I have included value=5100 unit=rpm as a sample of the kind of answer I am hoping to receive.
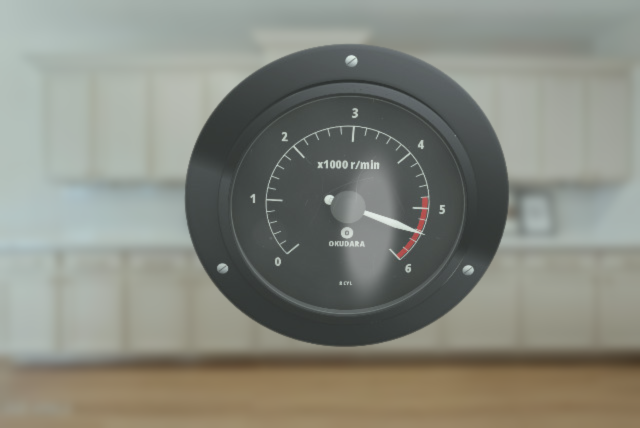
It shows value=5400 unit=rpm
